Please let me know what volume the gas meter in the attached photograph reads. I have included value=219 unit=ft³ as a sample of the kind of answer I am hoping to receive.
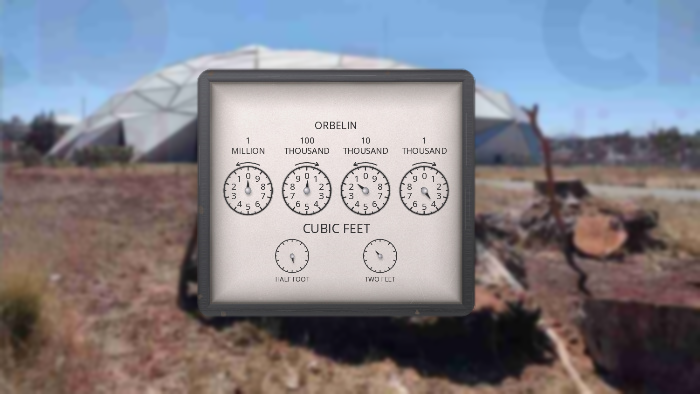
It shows value=1400 unit=ft³
